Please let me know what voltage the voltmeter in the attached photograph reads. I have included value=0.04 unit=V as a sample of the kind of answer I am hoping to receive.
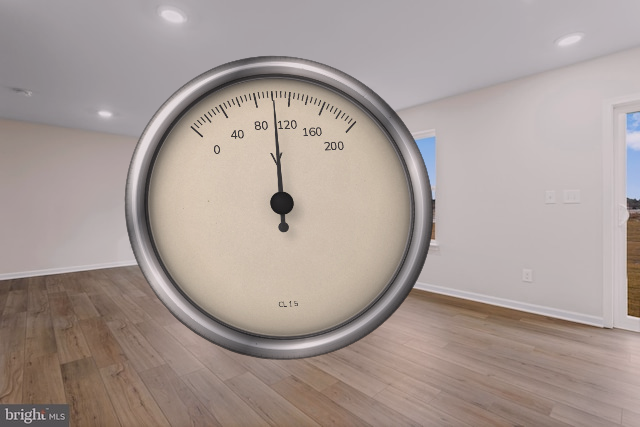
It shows value=100 unit=V
